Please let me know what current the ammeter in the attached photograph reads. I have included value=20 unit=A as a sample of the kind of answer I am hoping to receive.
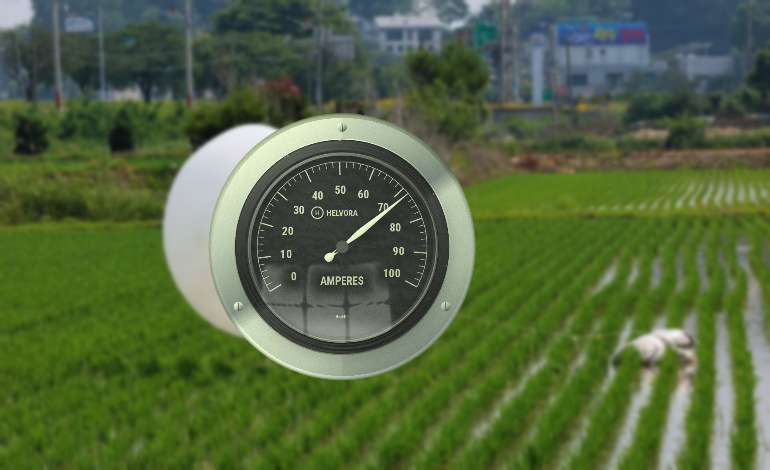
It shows value=72 unit=A
